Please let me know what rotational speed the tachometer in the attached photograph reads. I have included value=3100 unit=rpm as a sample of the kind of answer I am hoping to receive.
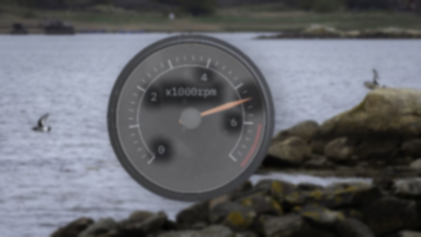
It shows value=5400 unit=rpm
